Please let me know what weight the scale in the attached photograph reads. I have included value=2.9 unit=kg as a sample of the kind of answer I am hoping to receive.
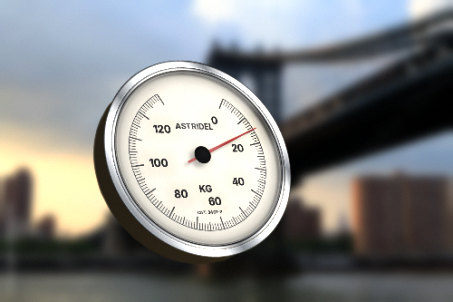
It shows value=15 unit=kg
